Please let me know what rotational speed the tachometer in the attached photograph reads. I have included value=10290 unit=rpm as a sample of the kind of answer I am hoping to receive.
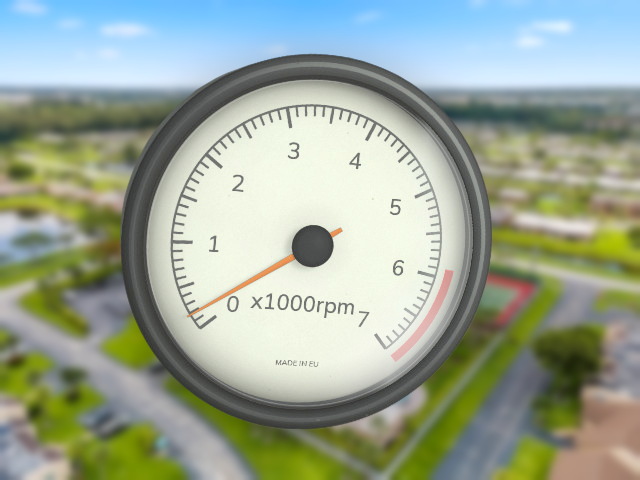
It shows value=200 unit=rpm
